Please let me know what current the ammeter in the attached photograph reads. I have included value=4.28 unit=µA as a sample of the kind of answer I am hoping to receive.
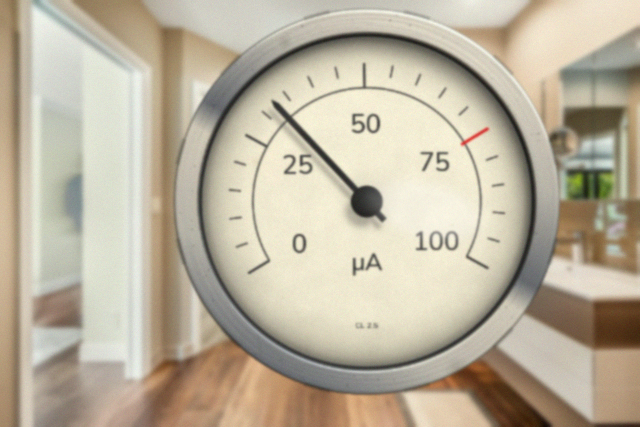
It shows value=32.5 unit=µA
